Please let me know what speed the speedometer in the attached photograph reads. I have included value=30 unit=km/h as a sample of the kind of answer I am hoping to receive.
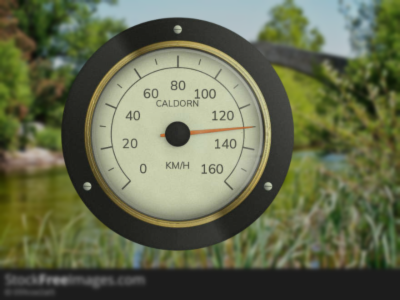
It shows value=130 unit=km/h
